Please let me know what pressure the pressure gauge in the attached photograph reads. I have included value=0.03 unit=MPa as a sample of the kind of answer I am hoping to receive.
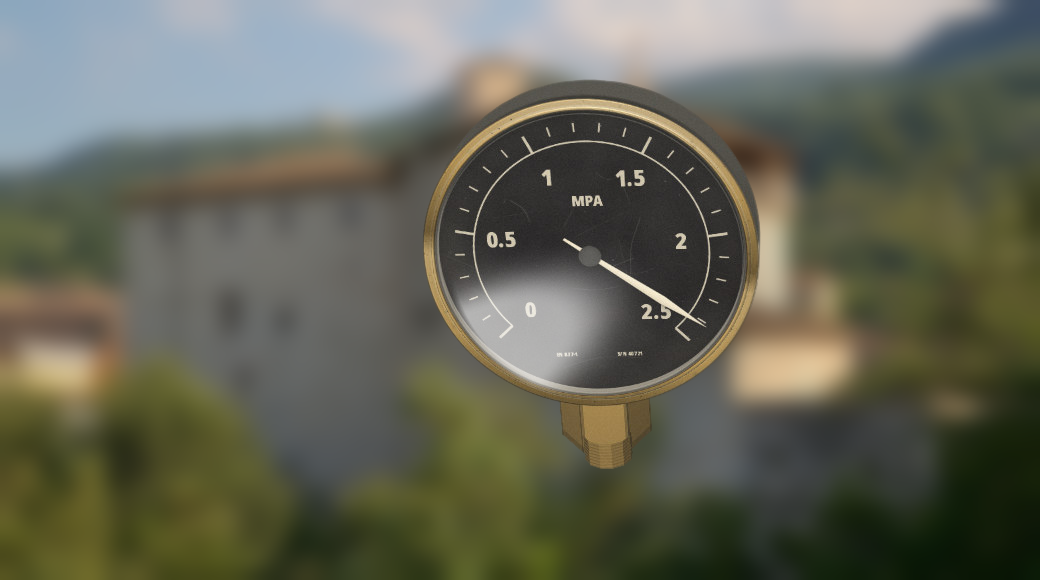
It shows value=2.4 unit=MPa
